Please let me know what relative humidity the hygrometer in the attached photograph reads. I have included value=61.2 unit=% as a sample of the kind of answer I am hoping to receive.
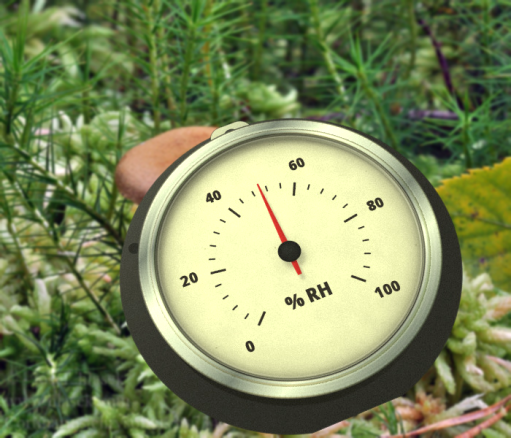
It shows value=50 unit=%
